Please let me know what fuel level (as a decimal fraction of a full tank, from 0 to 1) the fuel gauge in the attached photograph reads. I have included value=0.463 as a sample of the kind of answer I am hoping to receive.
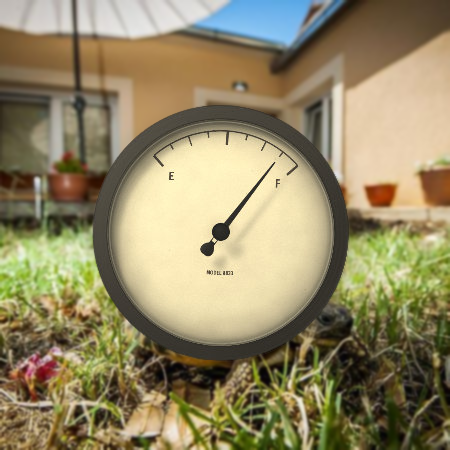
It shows value=0.875
